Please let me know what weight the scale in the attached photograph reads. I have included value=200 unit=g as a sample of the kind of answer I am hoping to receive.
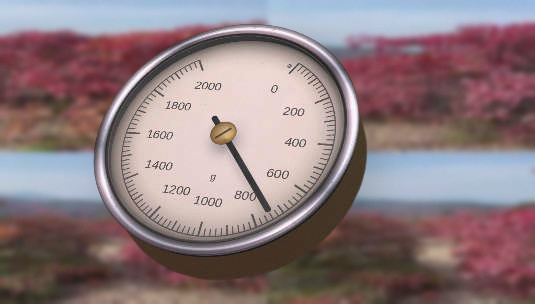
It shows value=740 unit=g
